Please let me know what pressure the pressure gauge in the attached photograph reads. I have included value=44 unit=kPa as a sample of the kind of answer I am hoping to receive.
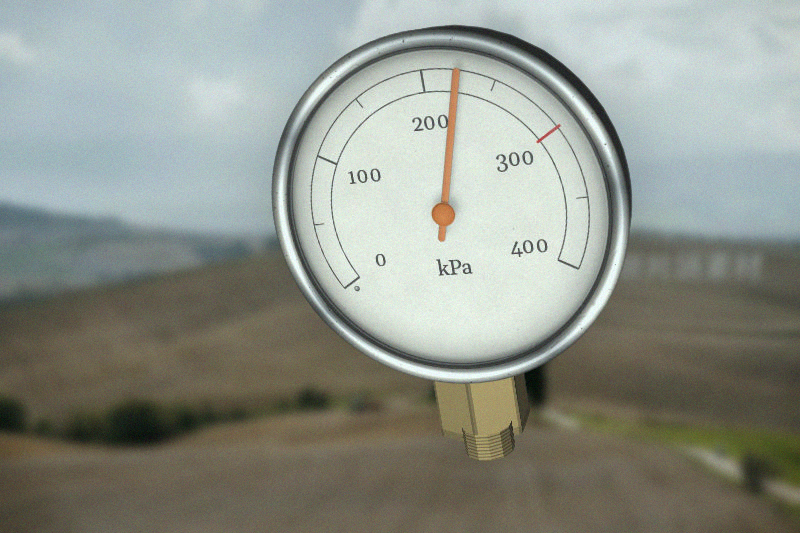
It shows value=225 unit=kPa
